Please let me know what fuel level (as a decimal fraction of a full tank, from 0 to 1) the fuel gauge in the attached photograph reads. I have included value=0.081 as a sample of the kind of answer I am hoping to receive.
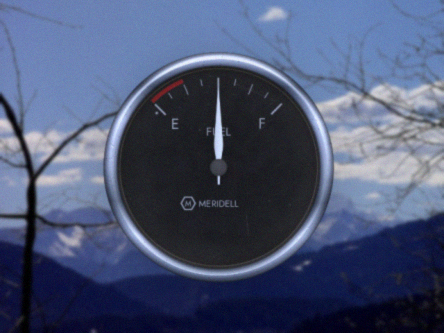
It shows value=0.5
